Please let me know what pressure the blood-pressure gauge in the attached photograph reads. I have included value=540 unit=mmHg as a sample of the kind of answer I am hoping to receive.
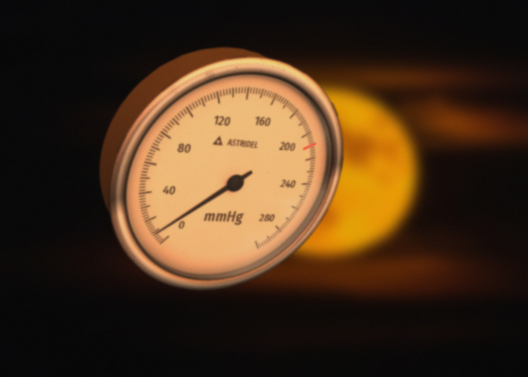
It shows value=10 unit=mmHg
